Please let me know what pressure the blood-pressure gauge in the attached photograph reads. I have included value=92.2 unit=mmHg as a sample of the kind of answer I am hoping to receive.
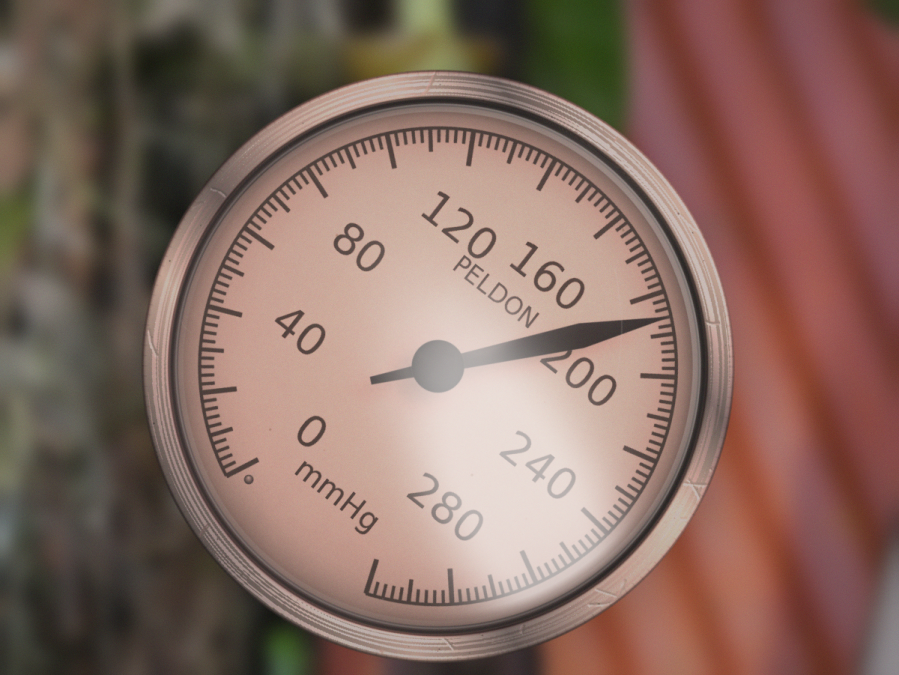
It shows value=186 unit=mmHg
